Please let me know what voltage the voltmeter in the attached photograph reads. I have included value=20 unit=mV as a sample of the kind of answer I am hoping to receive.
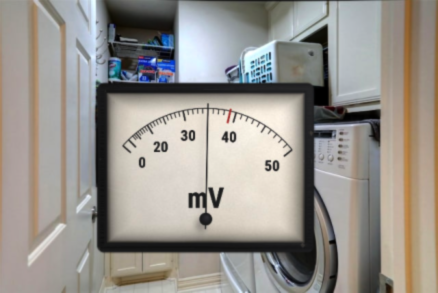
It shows value=35 unit=mV
